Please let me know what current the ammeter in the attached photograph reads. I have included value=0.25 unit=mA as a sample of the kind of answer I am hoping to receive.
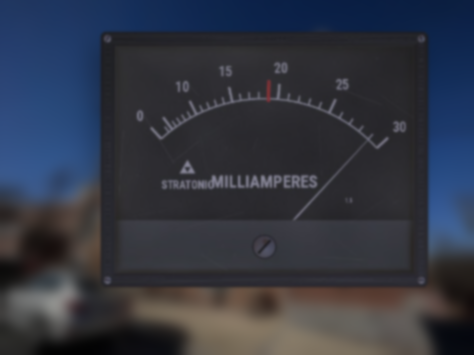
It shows value=29 unit=mA
